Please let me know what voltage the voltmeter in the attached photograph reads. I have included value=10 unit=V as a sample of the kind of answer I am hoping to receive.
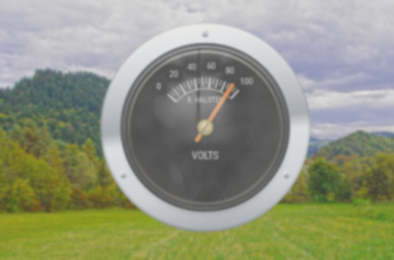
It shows value=90 unit=V
